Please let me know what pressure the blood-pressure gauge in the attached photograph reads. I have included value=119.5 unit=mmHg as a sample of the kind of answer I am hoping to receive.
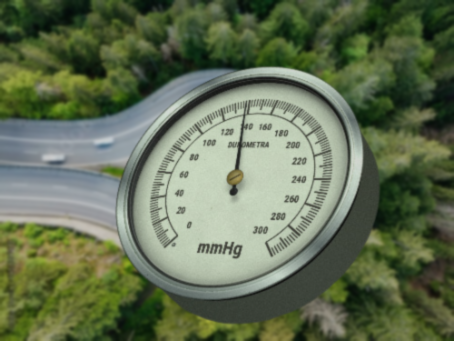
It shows value=140 unit=mmHg
